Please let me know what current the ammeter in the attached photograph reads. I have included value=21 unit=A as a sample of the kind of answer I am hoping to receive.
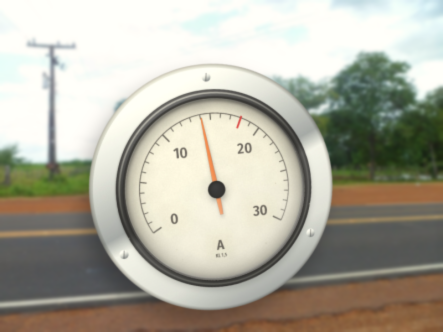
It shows value=14 unit=A
